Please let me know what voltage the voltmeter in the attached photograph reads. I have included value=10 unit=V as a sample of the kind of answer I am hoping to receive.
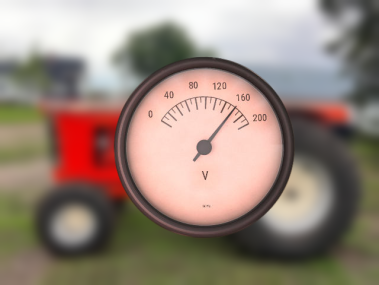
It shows value=160 unit=V
